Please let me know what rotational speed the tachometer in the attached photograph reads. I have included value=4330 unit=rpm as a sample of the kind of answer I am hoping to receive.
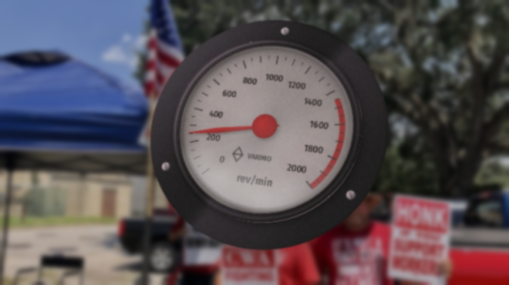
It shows value=250 unit=rpm
